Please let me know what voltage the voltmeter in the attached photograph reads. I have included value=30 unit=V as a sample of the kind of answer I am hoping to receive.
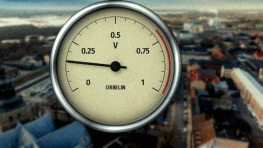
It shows value=0.15 unit=V
